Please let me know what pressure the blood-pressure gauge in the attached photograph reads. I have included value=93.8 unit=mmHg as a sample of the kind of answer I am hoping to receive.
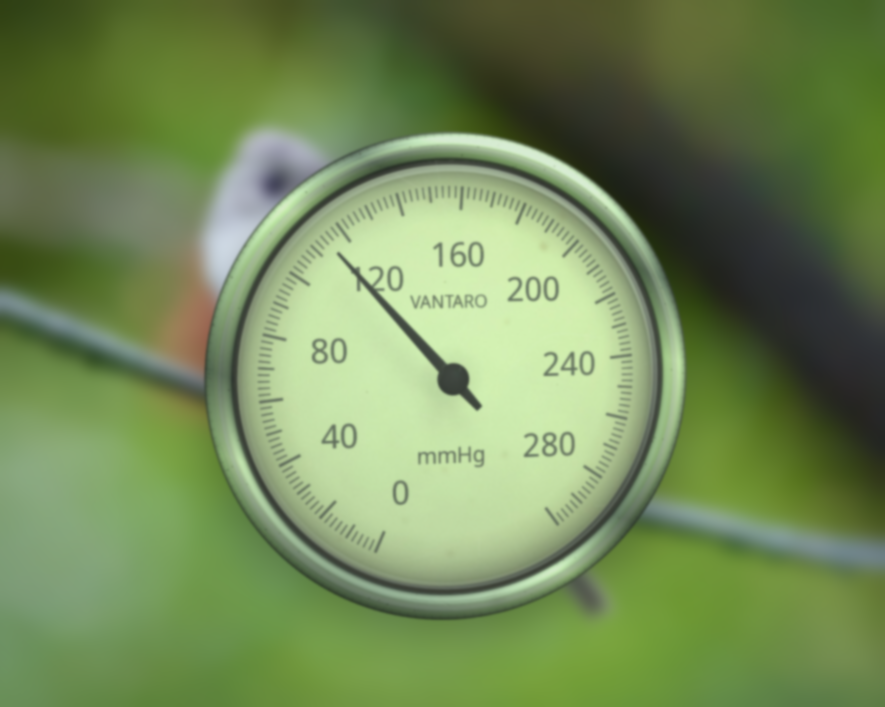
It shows value=114 unit=mmHg
